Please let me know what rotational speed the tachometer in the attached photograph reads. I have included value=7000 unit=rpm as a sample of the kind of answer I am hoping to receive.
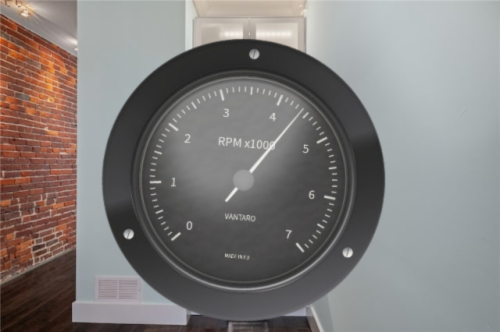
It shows value=4400 unit=rpm
